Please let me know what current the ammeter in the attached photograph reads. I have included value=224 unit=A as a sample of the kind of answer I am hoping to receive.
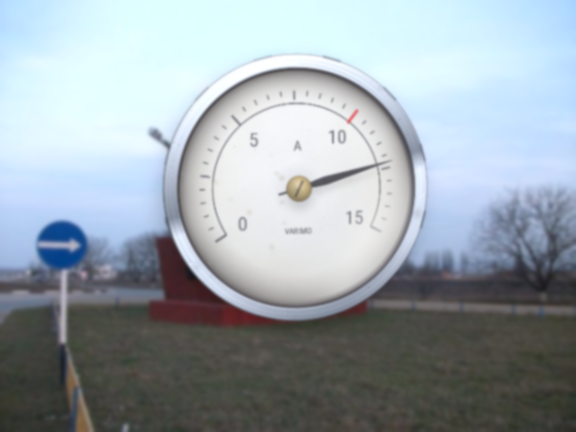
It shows value=12.25 unit=A
